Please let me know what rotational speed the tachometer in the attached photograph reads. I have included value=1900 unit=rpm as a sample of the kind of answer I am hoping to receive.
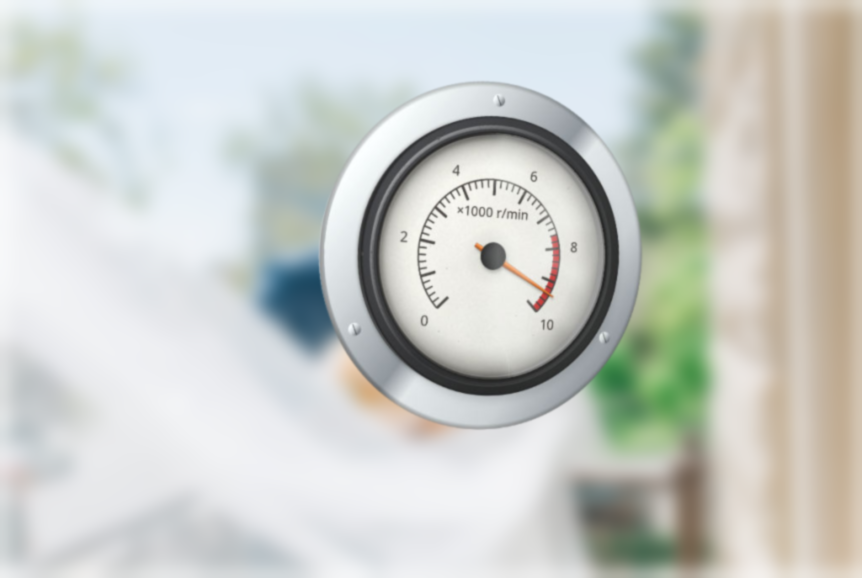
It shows value=9400 unit=rpm
